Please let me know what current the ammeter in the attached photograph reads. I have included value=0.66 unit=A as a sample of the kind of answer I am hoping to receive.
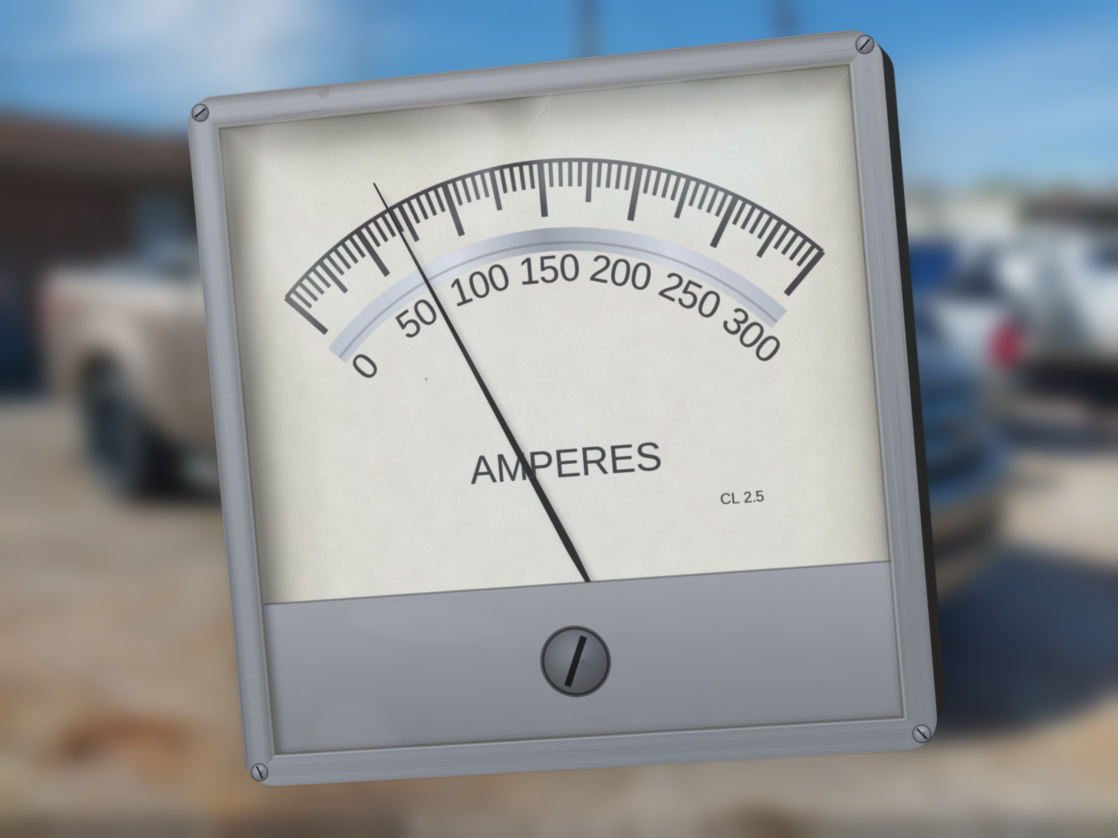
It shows value=70 unit=A
